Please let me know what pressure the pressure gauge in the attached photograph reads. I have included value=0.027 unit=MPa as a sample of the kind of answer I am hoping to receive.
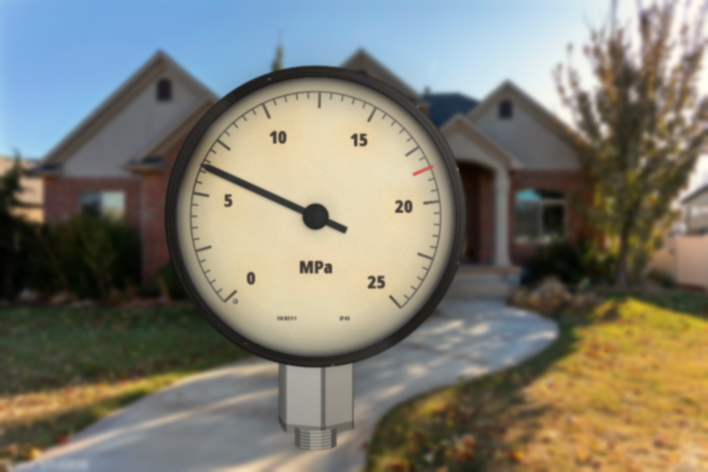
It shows value=6.25 unit=MPa
